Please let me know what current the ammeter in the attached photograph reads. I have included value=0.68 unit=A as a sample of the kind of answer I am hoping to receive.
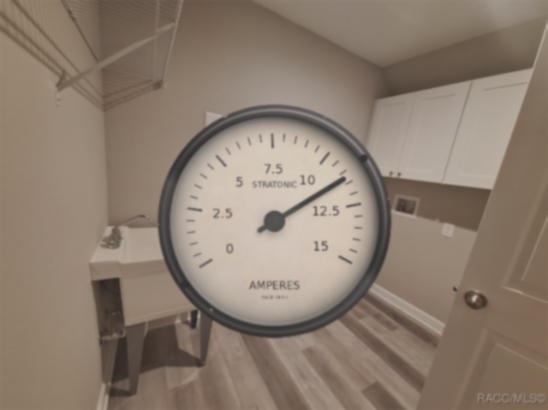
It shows value=11.25 unit=A
